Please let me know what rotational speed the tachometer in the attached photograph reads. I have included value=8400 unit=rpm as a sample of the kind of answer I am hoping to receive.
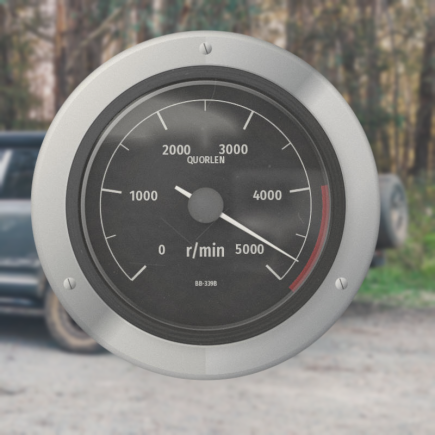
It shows value=4750 unit=rpm
